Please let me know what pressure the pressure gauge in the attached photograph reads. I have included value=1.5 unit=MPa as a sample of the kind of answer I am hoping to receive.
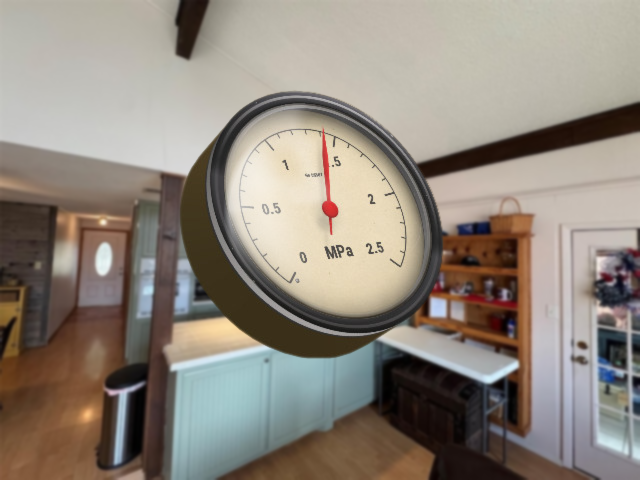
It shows value=1.4 unit=MPa
